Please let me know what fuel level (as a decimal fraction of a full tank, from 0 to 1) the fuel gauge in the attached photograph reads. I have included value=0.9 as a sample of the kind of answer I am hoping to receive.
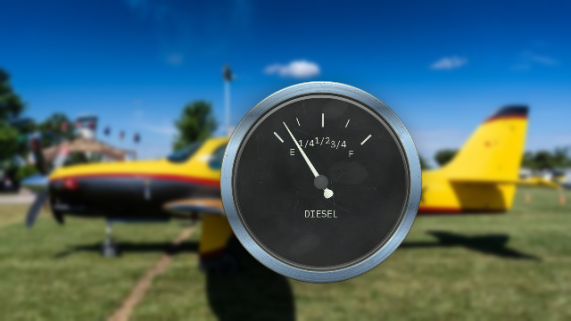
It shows value=0.125
